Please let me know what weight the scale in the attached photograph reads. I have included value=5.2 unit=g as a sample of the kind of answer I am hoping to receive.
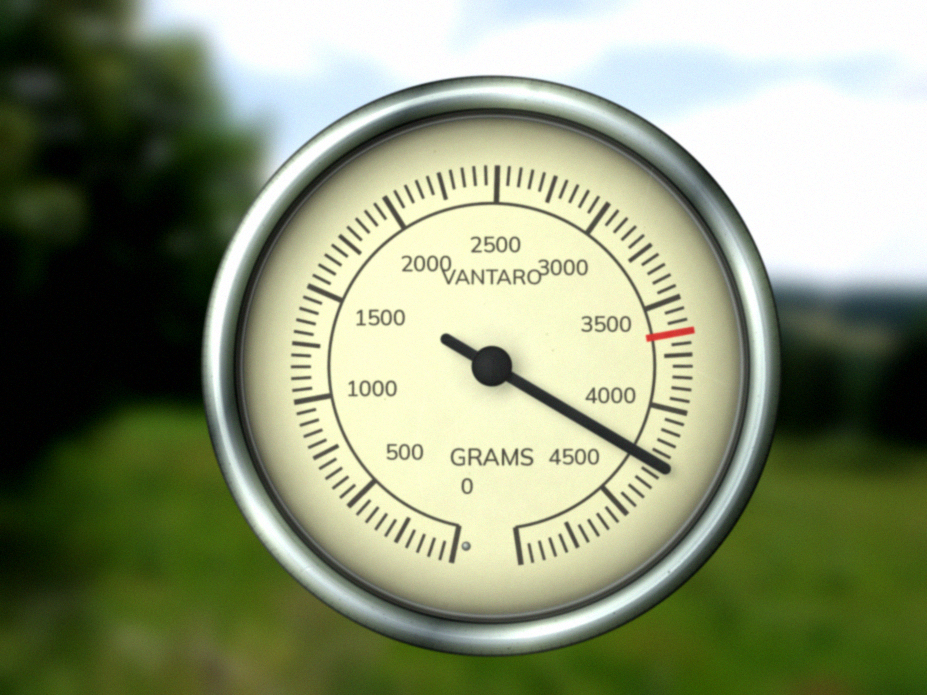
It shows value=4250 unit=g
